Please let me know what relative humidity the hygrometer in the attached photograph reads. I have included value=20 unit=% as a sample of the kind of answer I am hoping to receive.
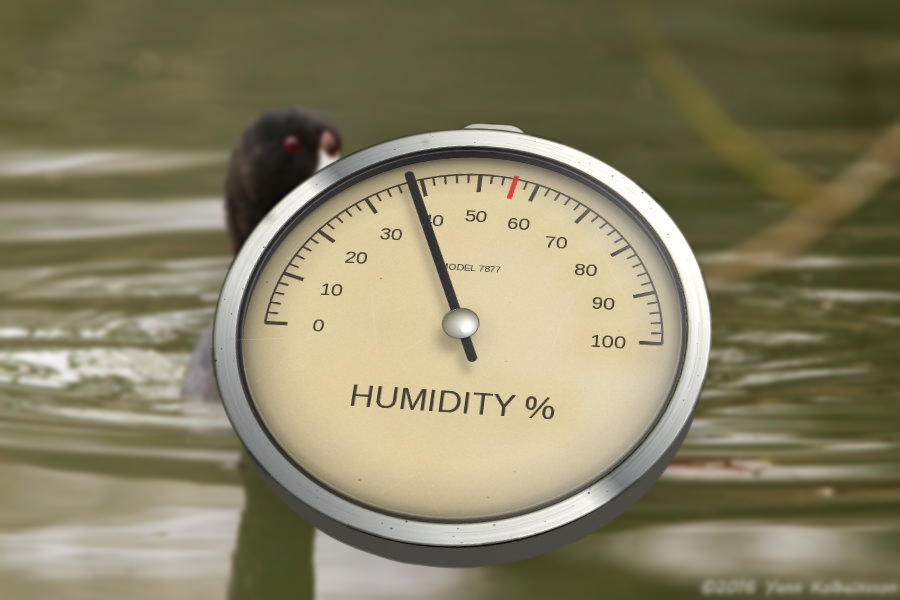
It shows value=38 unit=%
